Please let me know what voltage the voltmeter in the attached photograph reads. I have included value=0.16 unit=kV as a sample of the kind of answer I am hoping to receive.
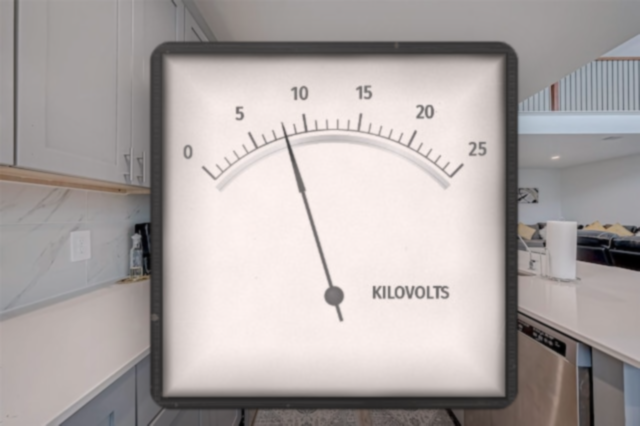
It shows value=8 unit=kV
